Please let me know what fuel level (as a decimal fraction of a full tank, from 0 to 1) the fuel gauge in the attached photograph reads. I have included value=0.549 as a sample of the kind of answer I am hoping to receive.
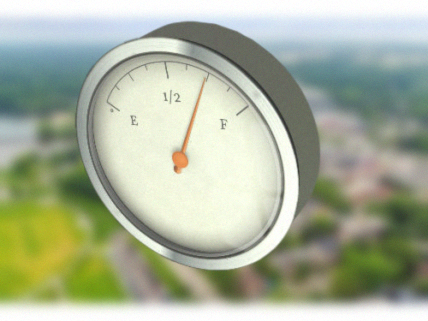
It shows value=0.75
